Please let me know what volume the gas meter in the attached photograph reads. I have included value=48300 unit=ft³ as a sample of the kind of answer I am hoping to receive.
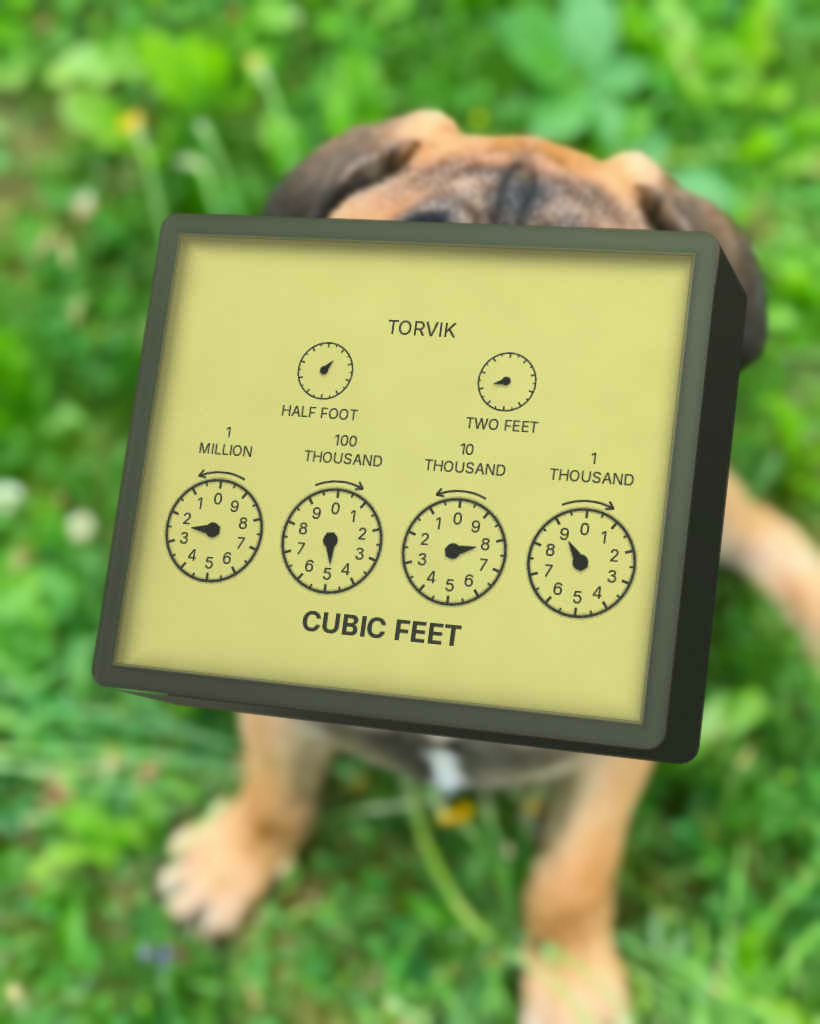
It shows value=247900 unit=ft³
